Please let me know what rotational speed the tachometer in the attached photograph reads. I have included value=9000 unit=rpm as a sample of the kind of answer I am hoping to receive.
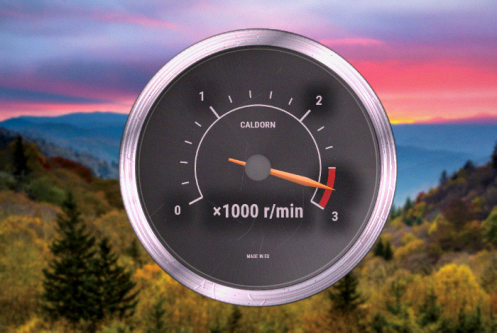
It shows value=2800 unit=rpm
